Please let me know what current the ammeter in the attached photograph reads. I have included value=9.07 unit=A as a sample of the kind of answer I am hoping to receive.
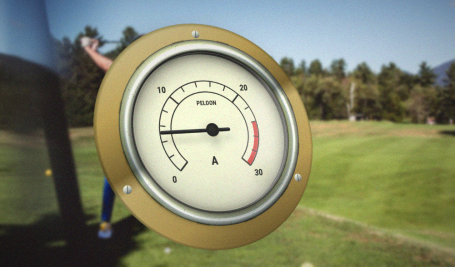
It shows value=5 unit=A
